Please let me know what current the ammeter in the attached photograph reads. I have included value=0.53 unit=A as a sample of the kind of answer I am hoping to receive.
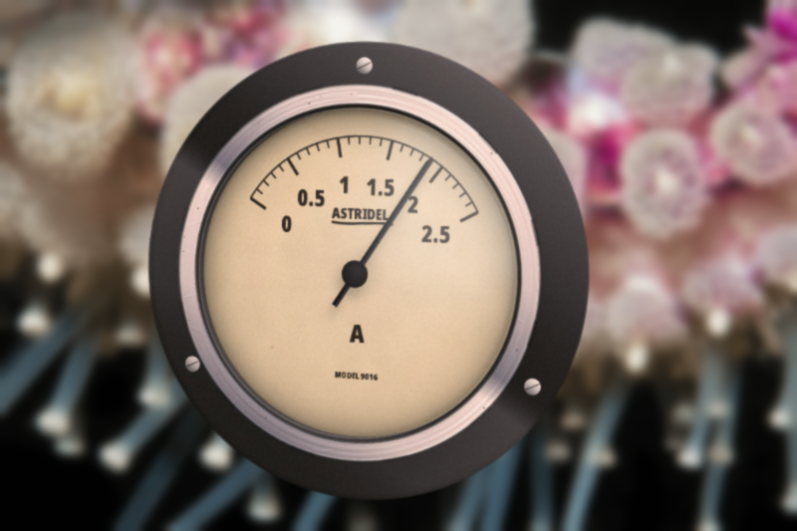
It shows value=1.9 unit=A
